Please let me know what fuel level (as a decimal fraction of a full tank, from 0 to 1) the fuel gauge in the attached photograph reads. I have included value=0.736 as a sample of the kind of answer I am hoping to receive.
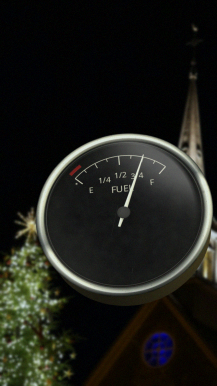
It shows value=0.75
